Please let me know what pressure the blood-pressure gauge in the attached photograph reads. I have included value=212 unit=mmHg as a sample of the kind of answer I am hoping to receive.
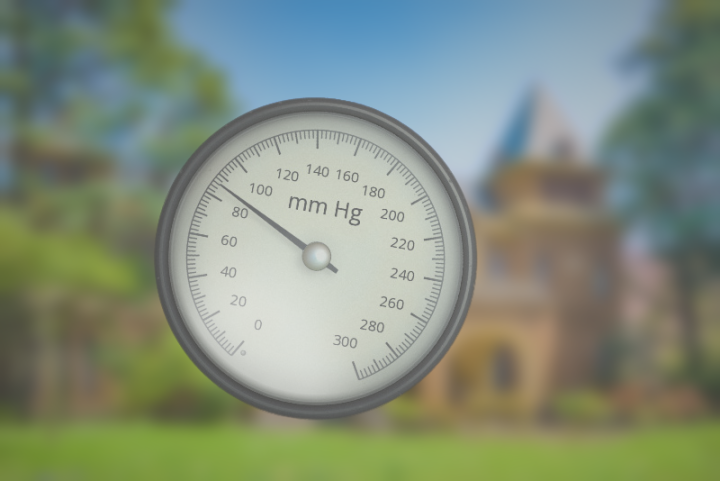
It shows value=86 unit=mmHg
